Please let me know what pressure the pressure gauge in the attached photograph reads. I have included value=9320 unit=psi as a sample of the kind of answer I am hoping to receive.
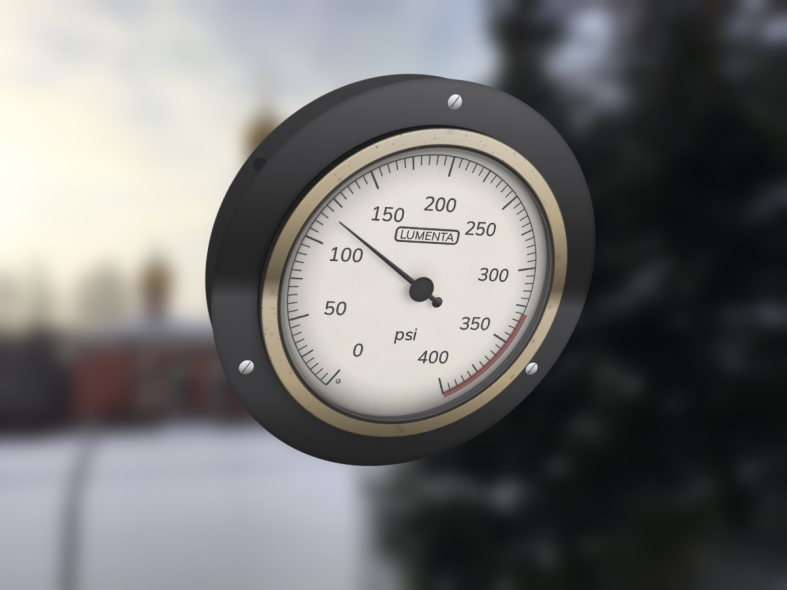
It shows value=117.5 unit=psi
